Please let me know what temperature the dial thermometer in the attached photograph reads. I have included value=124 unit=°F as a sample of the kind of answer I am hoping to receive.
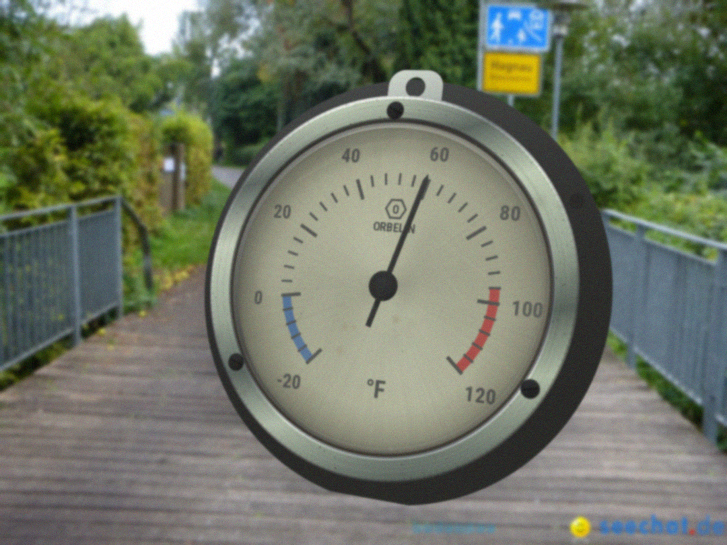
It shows value=60 unit=°F
